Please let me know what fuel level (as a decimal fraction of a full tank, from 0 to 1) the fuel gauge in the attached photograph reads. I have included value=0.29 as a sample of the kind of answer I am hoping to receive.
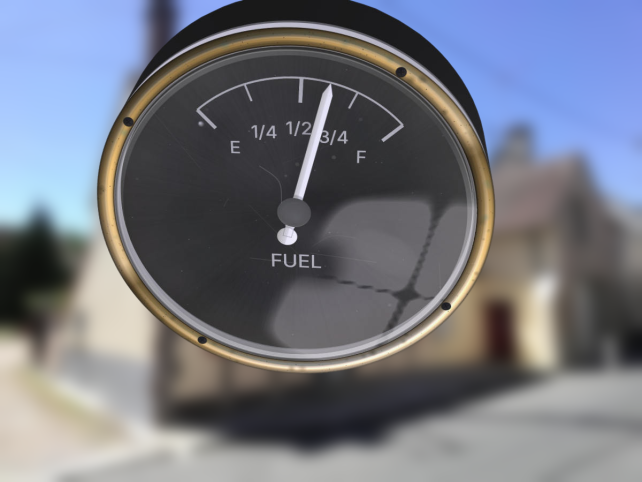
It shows value=0.625
